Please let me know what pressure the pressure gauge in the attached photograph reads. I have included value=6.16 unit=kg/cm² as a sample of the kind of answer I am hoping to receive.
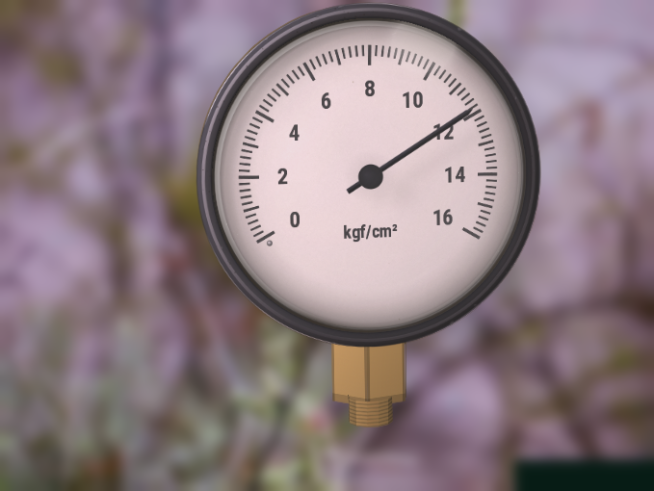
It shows value=11.8 unit=kg/cm²
